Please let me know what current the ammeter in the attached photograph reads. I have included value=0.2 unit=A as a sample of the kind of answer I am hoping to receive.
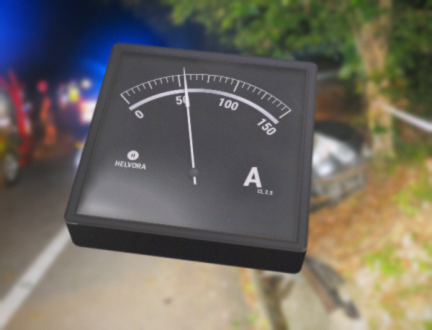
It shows value=55 unit=A
